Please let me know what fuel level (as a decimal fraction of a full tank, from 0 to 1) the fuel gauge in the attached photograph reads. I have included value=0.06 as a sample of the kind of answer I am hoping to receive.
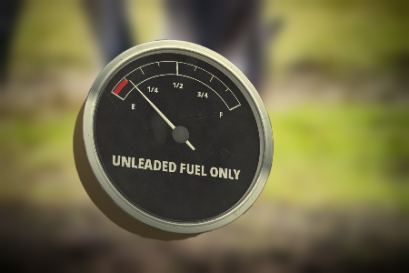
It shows value=0.125
